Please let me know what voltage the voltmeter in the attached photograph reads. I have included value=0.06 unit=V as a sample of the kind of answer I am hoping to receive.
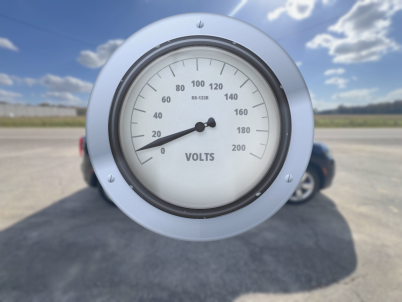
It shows value=10 unit=V
